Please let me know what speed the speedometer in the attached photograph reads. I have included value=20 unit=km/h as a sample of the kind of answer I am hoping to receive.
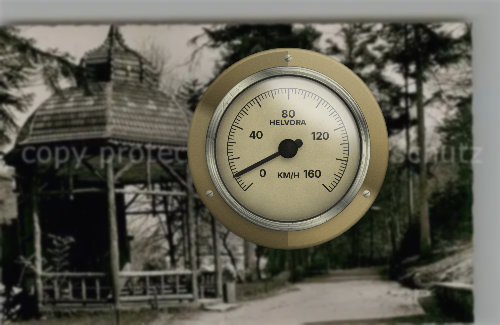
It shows value=10 unit=km/h
